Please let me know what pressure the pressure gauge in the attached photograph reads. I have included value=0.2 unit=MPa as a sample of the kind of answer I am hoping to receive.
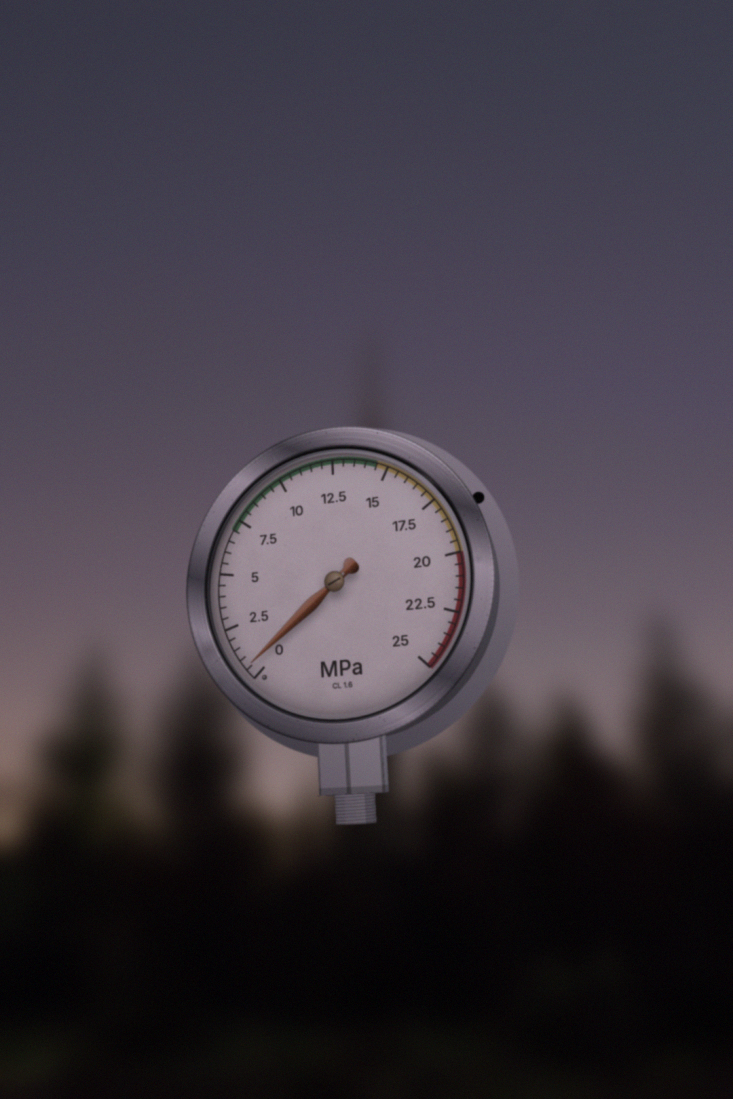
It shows value=0.5 unit=MPa
